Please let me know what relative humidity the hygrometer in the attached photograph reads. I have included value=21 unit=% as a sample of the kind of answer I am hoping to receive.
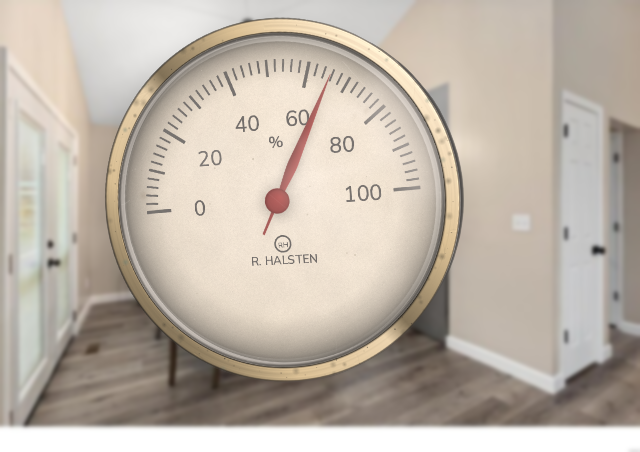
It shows value=66 unit=%
